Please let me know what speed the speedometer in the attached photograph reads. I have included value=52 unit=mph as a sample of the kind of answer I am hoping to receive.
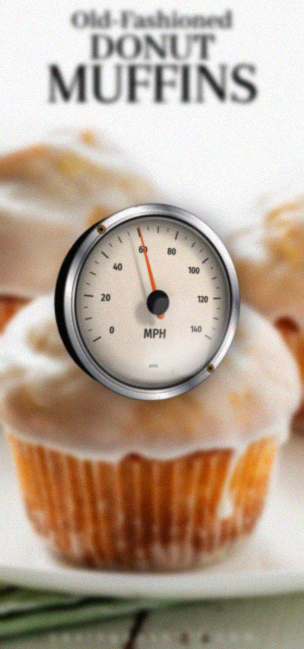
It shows value=60 unit=mph
